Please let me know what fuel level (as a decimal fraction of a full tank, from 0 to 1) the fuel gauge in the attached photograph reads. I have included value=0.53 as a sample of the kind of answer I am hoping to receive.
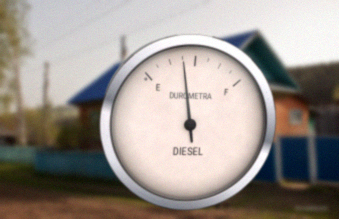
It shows value=0.375
